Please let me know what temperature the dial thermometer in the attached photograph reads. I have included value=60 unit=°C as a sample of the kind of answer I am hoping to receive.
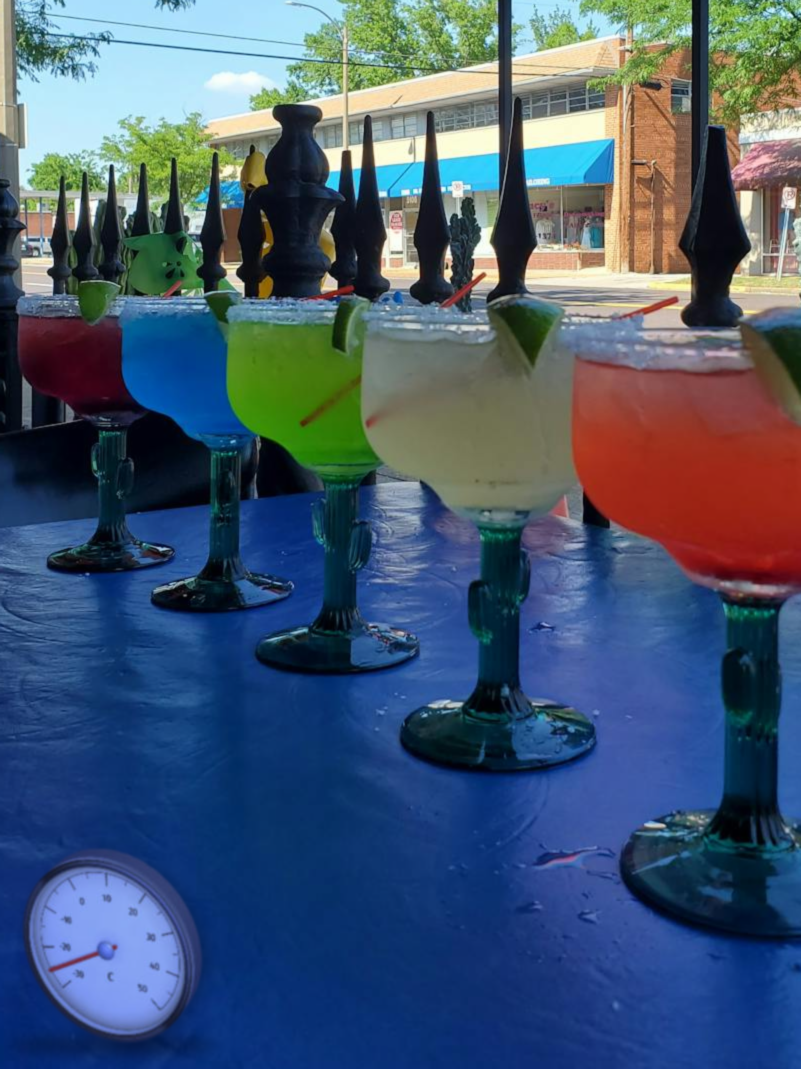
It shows value=-25 unit=°C
